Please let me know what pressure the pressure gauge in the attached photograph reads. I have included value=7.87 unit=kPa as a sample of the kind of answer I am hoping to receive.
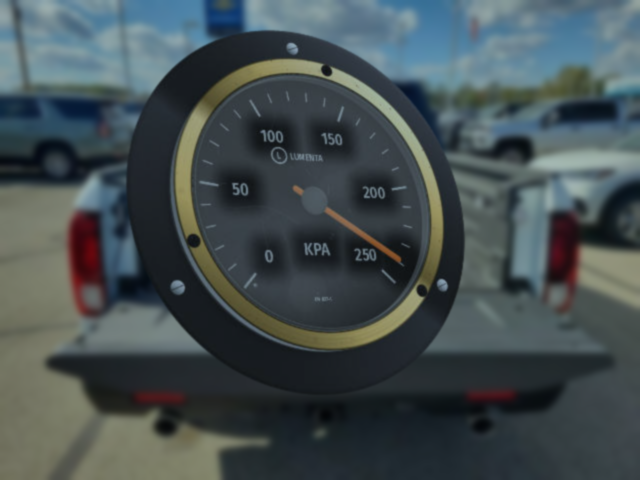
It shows value=240 unit=kPa
